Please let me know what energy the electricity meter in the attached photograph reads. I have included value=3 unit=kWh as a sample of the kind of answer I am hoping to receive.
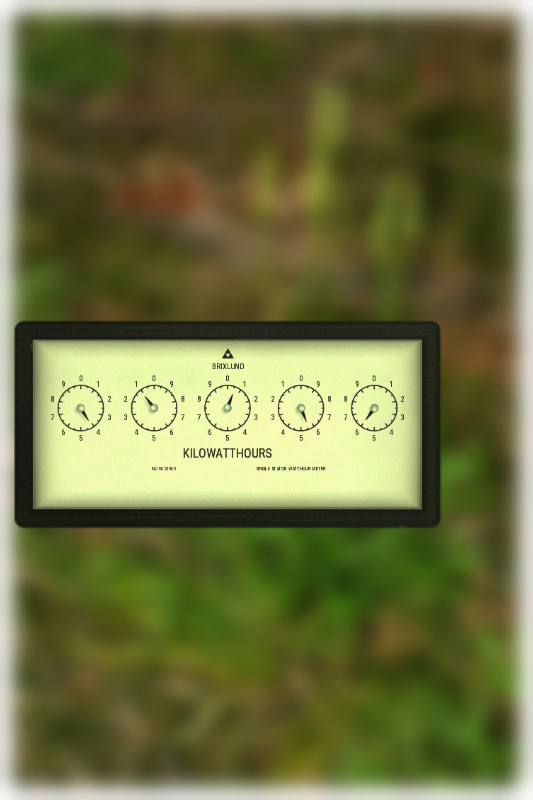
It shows value=41056 unit=kWh
